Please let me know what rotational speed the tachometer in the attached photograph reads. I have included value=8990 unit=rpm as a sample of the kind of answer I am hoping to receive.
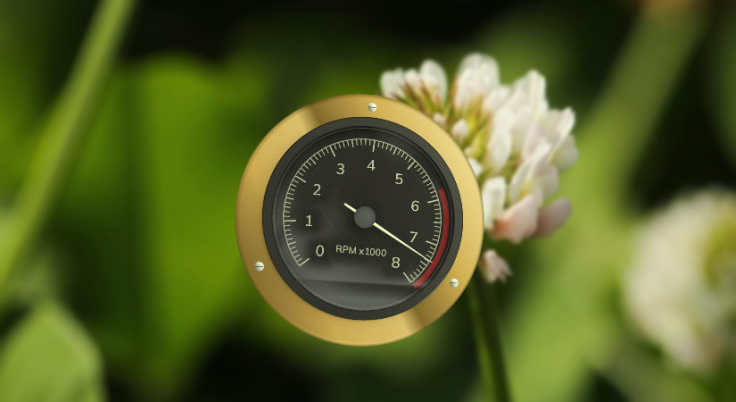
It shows value=7400 unit=rpm
